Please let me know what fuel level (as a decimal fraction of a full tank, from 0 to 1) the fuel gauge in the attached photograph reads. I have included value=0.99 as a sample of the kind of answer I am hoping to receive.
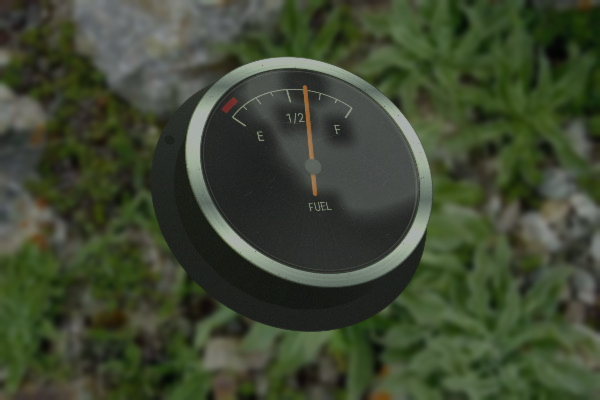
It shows value=0.625
